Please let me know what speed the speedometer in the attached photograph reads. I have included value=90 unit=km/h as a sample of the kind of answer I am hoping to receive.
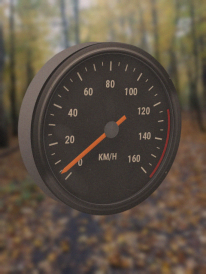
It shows value=5 unit=km/h
